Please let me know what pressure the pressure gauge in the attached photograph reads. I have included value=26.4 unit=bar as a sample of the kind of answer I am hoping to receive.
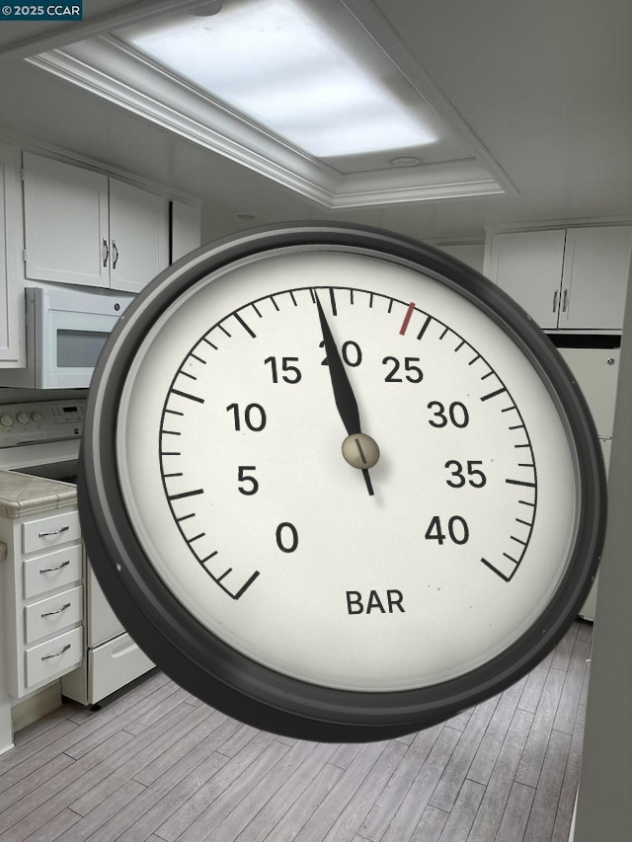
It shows value=19 unit=bar
